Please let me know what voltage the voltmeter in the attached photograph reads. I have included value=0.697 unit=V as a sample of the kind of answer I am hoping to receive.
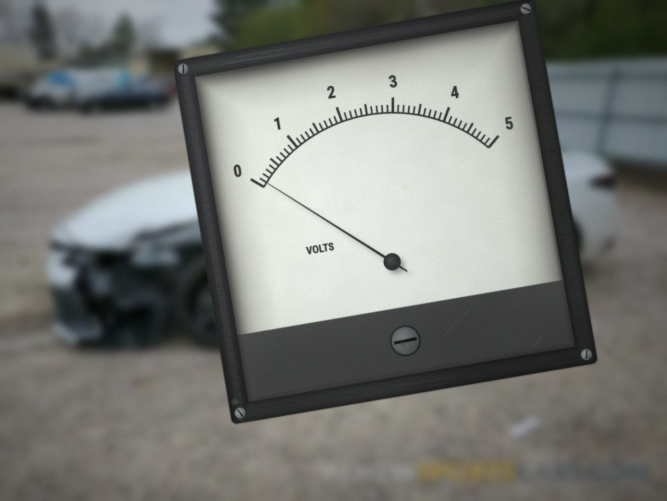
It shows value=0.1 unit=V
